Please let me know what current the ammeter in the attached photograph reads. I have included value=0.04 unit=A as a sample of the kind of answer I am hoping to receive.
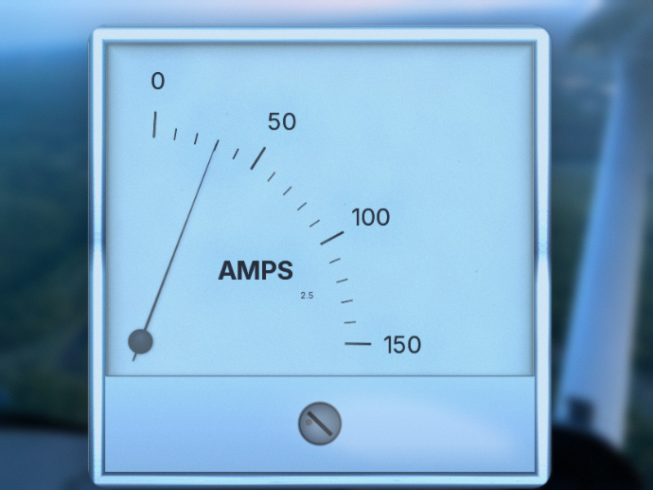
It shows value=30 unit=A
